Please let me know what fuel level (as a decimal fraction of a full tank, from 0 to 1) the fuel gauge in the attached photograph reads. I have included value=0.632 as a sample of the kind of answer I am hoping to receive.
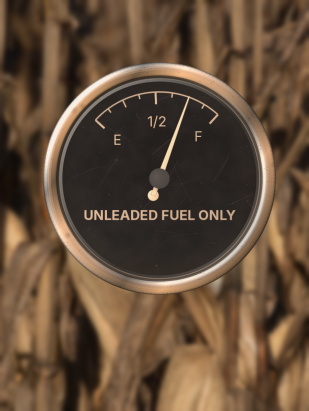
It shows value=0.75
